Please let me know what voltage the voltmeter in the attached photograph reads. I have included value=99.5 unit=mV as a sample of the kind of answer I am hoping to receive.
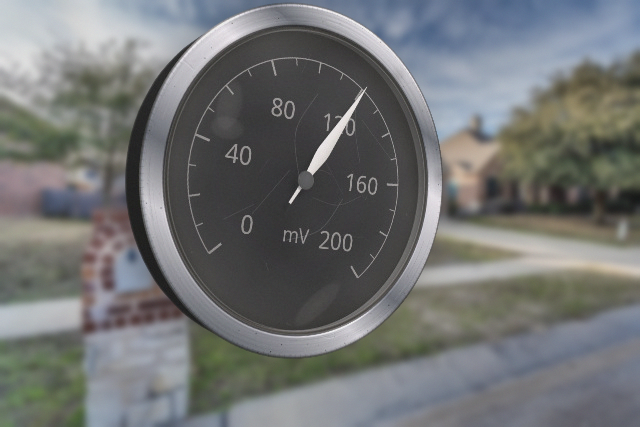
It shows value=120 unit=mV
